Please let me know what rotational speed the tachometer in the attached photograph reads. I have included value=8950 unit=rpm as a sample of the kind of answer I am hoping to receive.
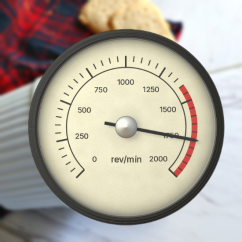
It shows value=1750 unit=rpm
